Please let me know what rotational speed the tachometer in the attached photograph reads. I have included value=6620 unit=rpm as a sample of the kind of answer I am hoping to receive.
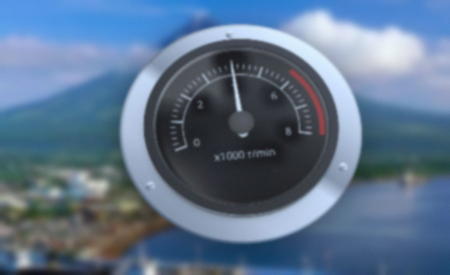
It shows value=4000 unit=rpm
